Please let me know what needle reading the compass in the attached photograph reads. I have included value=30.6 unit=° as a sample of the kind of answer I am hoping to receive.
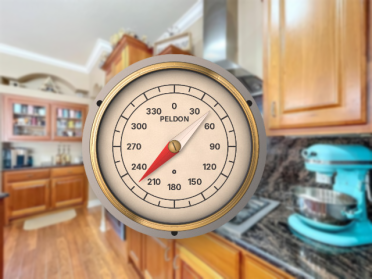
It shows value=225 unit=°
